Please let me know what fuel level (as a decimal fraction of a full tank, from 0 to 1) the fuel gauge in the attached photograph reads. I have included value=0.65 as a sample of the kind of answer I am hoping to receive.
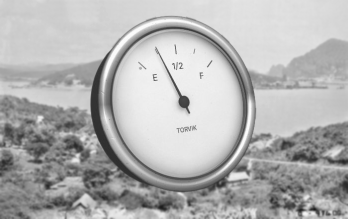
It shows value=0.25
